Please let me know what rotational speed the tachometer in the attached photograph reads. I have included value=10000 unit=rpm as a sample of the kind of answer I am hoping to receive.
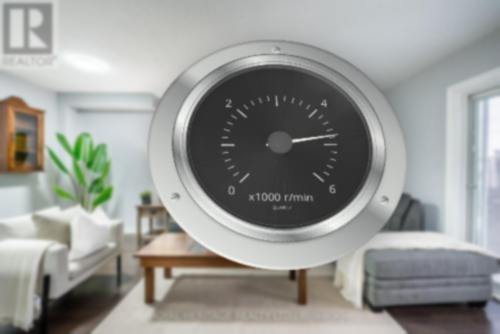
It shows value=4800 unit=rpm
